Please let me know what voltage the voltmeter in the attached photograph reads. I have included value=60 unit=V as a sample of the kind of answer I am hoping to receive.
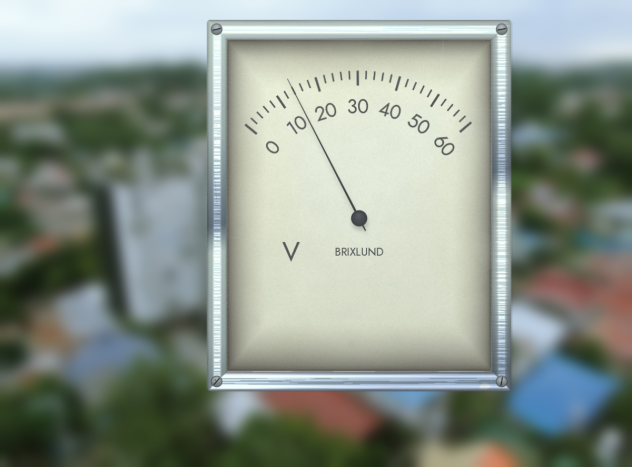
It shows value=14 unit=V
